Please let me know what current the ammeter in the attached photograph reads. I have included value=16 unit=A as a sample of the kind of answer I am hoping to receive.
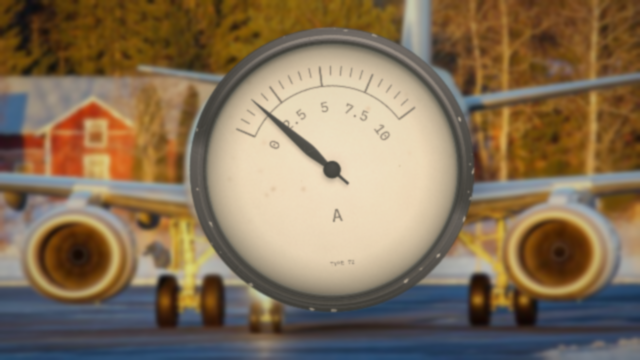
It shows value=1.5 unit=A
